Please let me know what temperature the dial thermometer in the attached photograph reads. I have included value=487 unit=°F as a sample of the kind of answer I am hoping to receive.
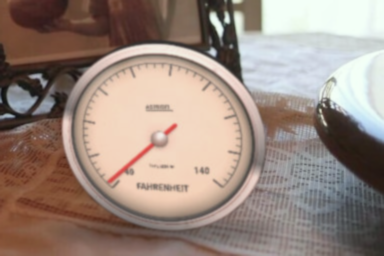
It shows value=-36 unit=°F
